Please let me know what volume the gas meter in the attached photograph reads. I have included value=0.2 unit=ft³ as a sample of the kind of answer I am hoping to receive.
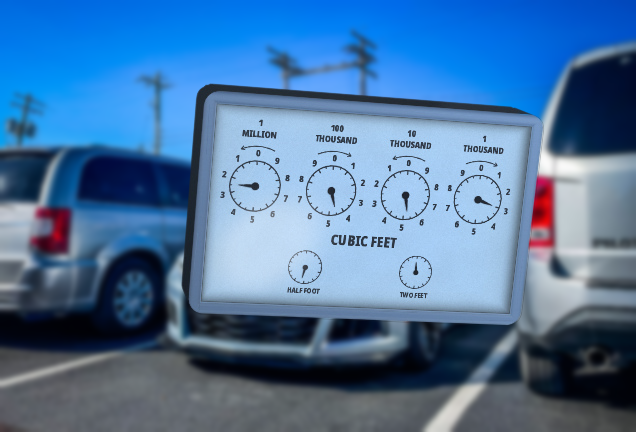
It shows value=245300 unit=ft³
